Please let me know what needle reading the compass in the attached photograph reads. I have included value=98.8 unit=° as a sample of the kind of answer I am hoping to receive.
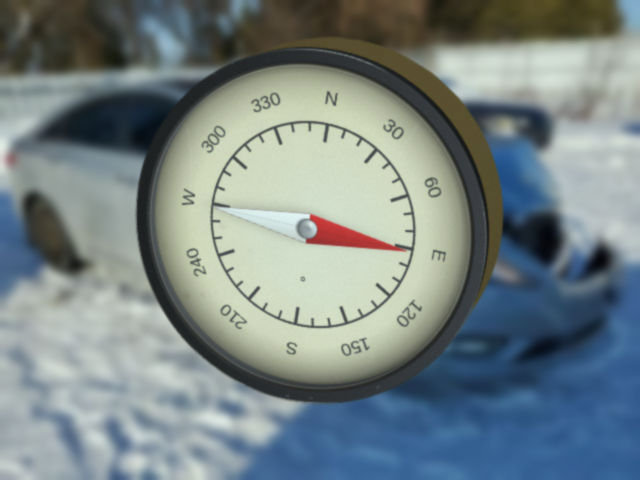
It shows value=90 unit=°
